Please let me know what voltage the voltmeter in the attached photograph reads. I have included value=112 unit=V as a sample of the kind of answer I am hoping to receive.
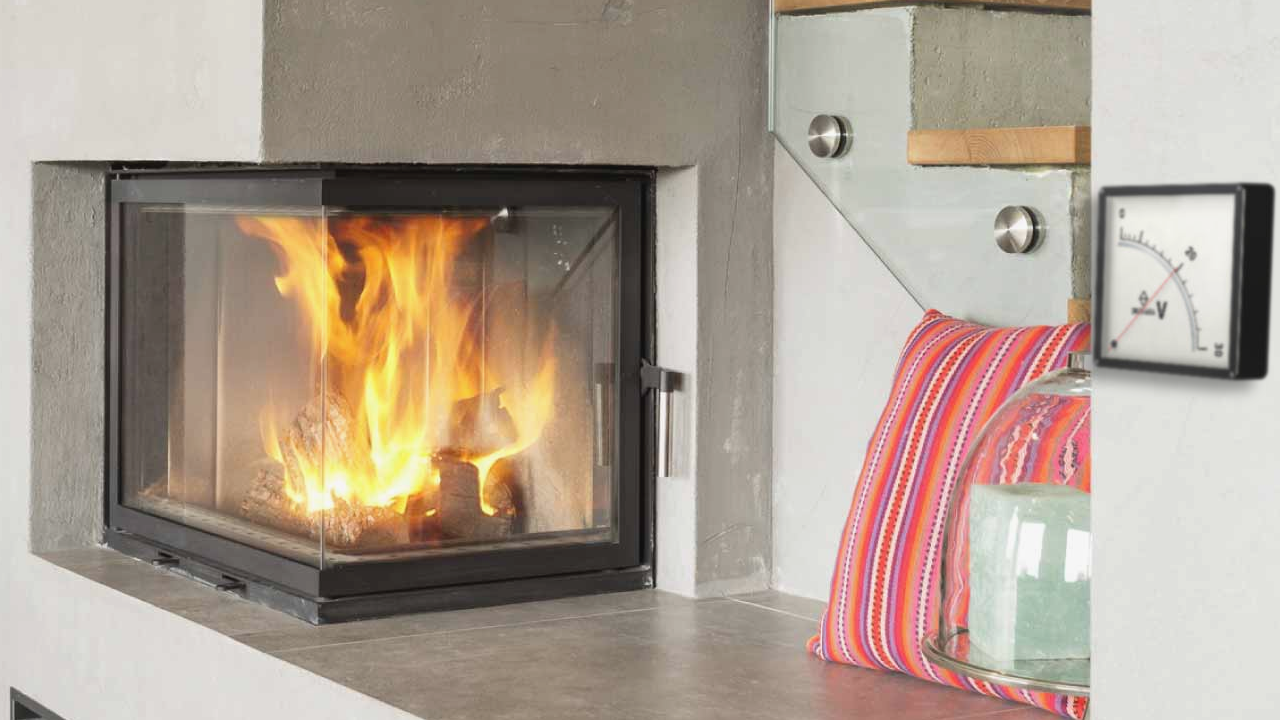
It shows value=20 unit=V
